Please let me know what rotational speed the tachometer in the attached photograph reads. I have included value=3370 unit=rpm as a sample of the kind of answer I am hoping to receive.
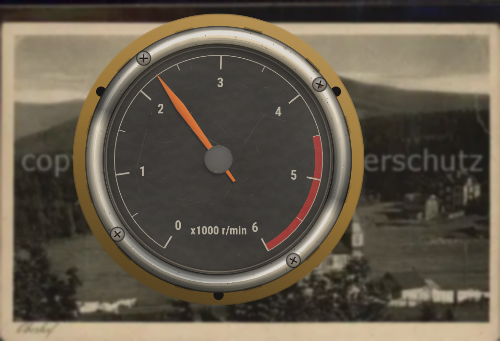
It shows value=2250 unit=rpm
